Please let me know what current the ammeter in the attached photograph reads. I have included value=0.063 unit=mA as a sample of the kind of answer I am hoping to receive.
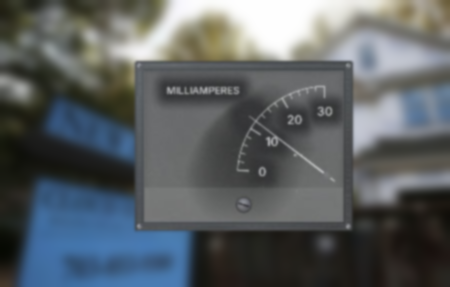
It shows value=12 unit=mA
